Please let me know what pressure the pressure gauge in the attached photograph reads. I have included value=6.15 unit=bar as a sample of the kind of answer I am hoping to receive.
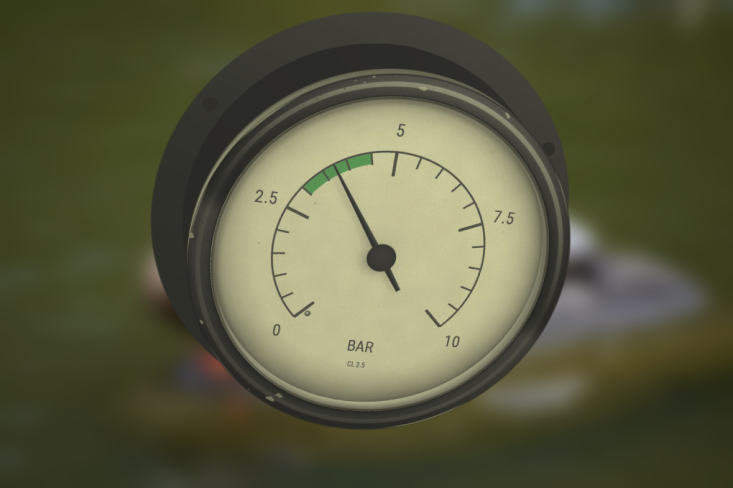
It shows value=3.75 unit=bar
